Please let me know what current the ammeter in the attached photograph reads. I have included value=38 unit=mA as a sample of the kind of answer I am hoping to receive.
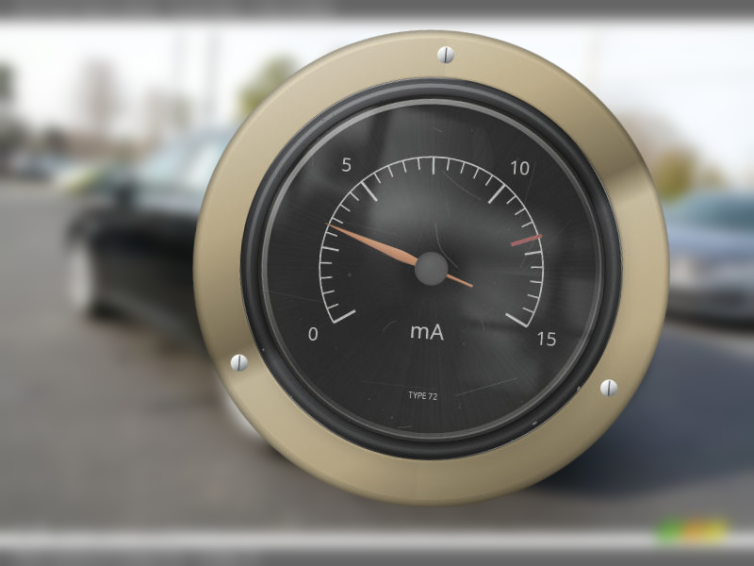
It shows value=3.25 unit=mA
